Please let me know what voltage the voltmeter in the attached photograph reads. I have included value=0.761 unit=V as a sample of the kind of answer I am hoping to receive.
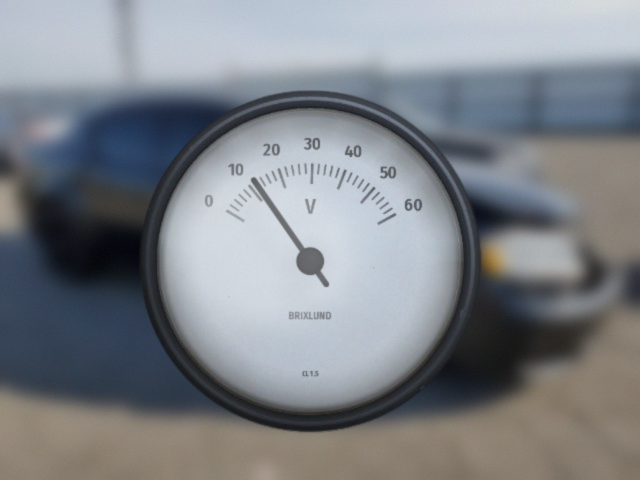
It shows value=12 unit=V
